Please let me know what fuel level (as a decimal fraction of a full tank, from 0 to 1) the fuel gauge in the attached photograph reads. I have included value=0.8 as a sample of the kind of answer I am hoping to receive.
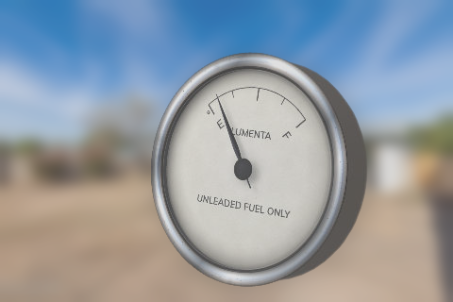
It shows value=0.125
